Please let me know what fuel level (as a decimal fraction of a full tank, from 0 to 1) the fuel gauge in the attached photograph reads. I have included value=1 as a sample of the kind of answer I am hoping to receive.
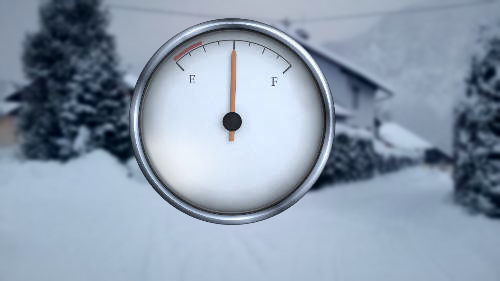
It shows value=0.5
